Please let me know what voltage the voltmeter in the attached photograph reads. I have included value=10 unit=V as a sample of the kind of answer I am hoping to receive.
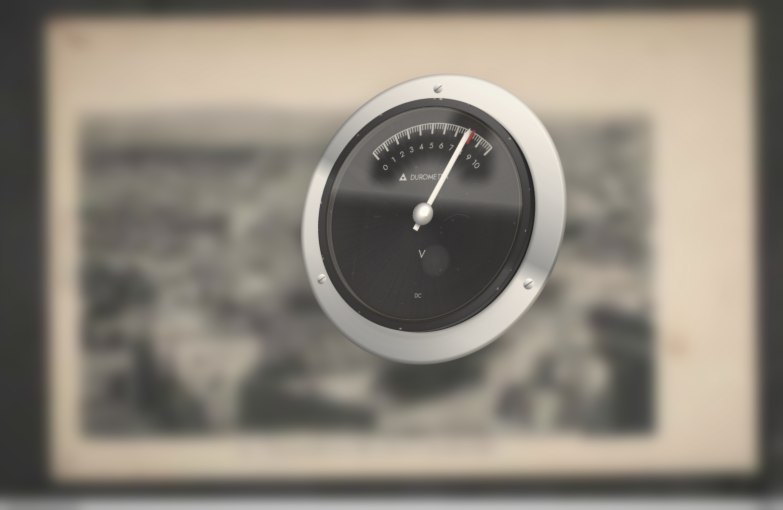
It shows value=8 unit=V
